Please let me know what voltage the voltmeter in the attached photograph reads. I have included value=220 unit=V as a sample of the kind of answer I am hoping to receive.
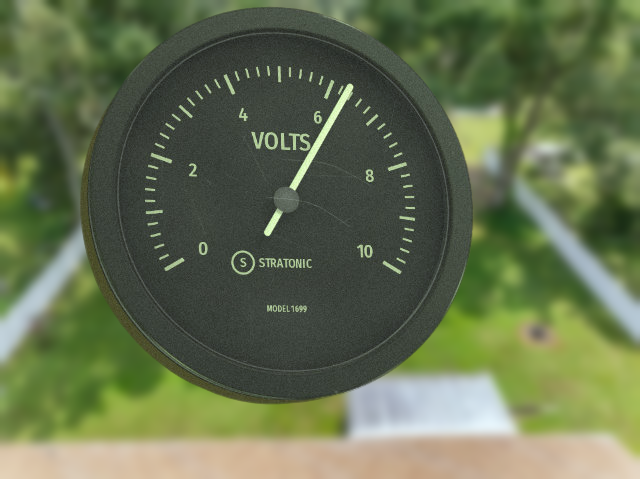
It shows value=6.3 unit=V
